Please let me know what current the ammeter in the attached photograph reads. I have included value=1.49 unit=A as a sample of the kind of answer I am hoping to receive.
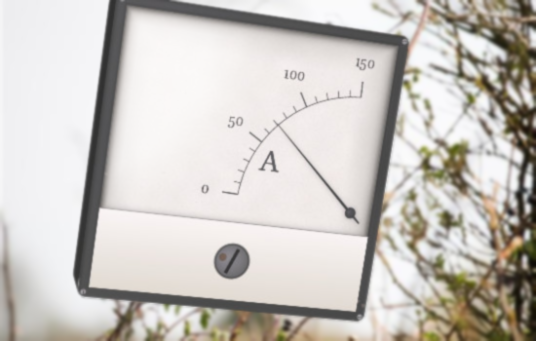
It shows value=70 unit=A
